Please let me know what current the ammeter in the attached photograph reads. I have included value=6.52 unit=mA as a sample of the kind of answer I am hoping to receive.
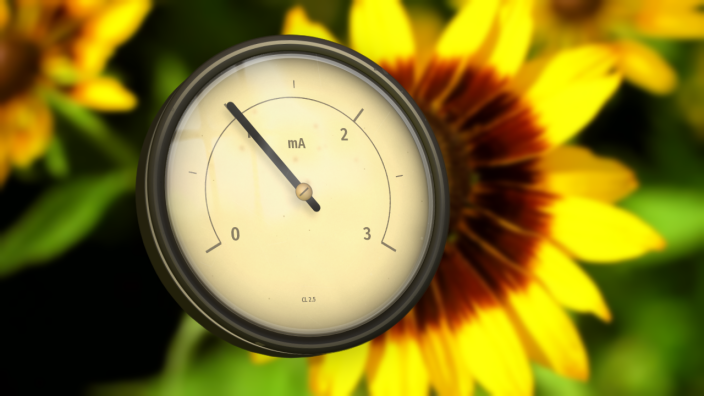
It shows value=1 unit=mA
